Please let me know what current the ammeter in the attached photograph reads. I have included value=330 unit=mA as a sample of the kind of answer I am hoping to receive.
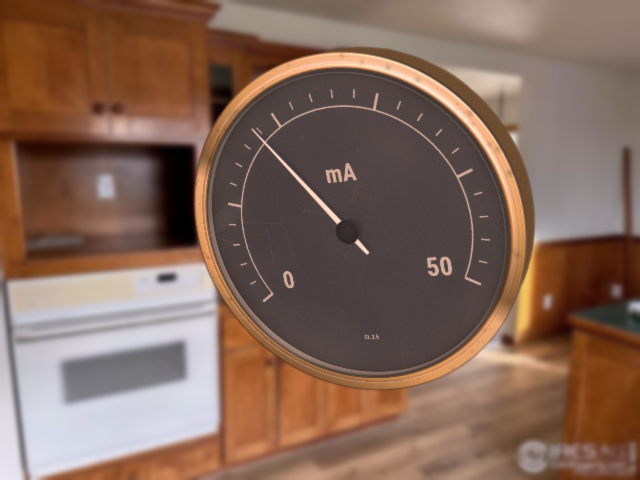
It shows value=18 unit=mA
